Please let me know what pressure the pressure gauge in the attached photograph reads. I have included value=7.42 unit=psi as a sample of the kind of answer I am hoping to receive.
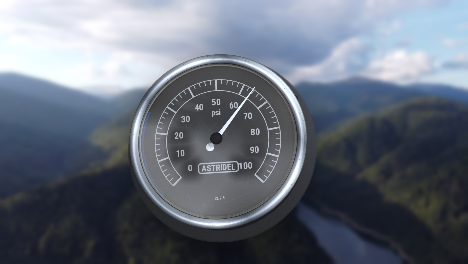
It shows value=64 unit=psi
